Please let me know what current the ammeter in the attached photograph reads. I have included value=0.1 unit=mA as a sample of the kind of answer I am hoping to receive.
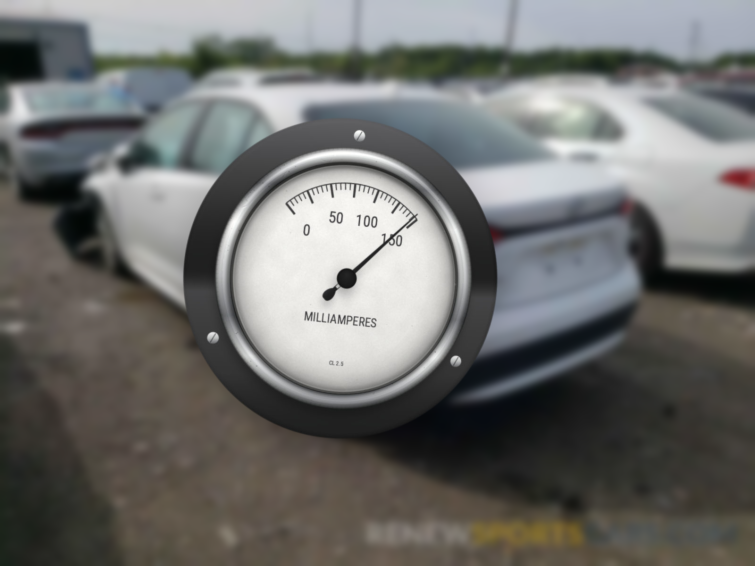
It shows value=145 unit=mA
